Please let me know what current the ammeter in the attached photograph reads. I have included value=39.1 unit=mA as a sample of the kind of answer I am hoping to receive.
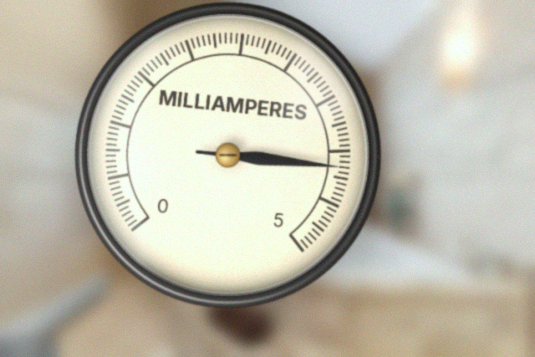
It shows value=4.15 unit=mA
